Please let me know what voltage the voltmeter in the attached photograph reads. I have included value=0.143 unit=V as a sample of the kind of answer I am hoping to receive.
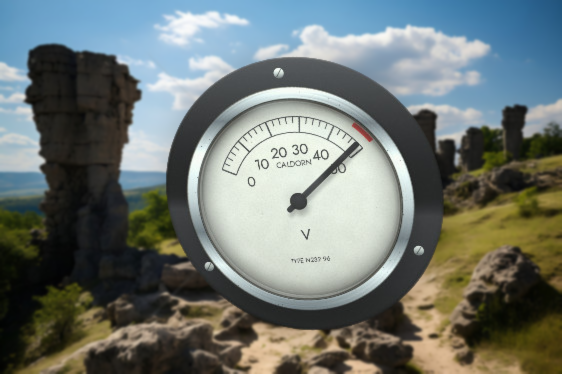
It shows value=48 unit=V
